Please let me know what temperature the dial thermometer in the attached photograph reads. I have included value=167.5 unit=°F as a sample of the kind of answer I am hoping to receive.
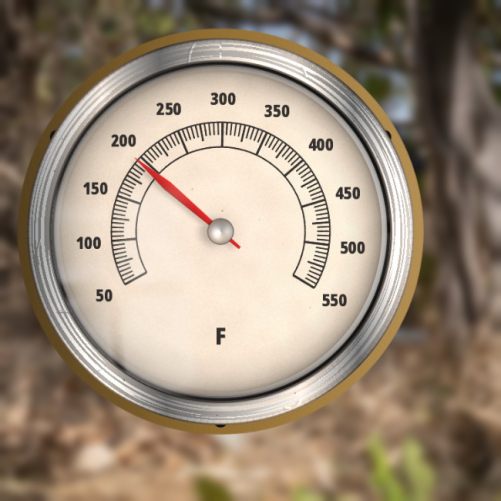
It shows value=195 unit=°F
